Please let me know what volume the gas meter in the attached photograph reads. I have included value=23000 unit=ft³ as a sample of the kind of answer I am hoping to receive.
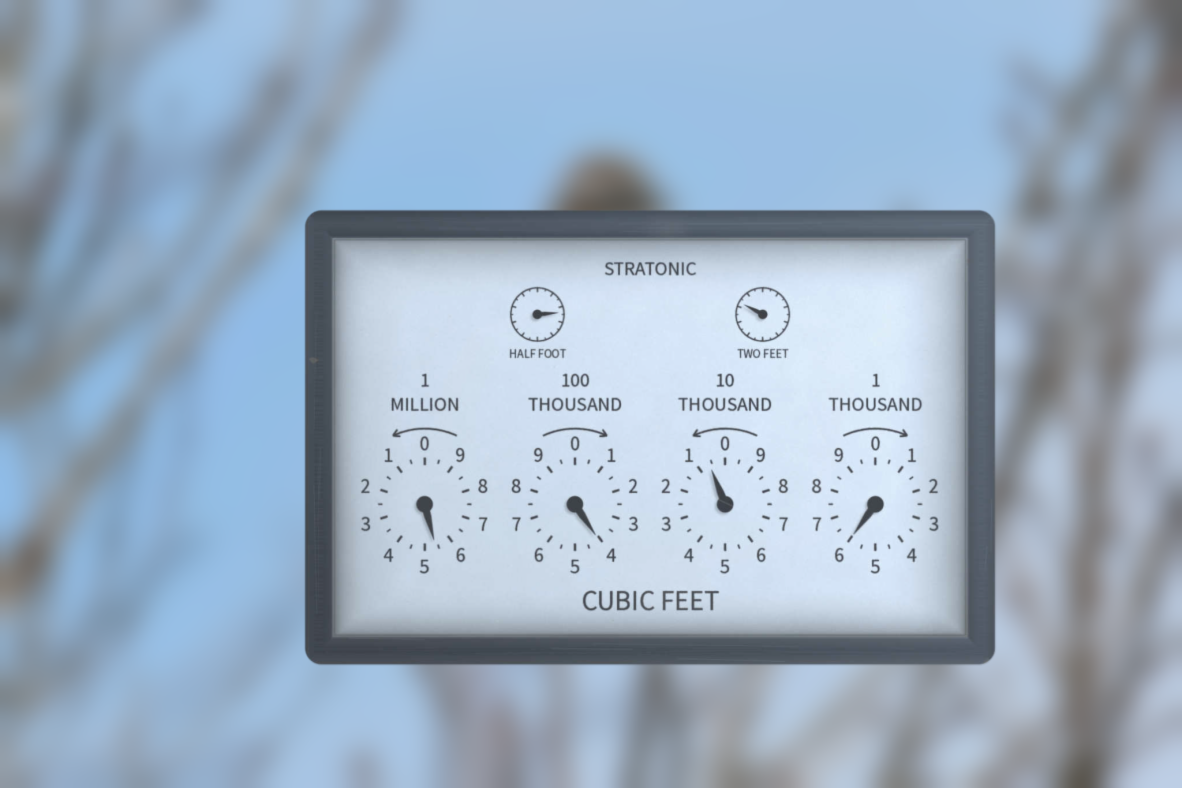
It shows value=540600 unit=ft³
